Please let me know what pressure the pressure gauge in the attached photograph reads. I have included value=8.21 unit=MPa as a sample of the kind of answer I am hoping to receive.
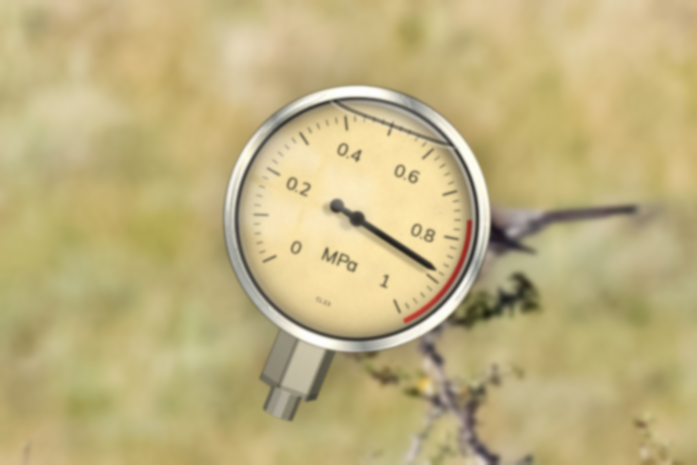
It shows value=0.88 unit=MPa
